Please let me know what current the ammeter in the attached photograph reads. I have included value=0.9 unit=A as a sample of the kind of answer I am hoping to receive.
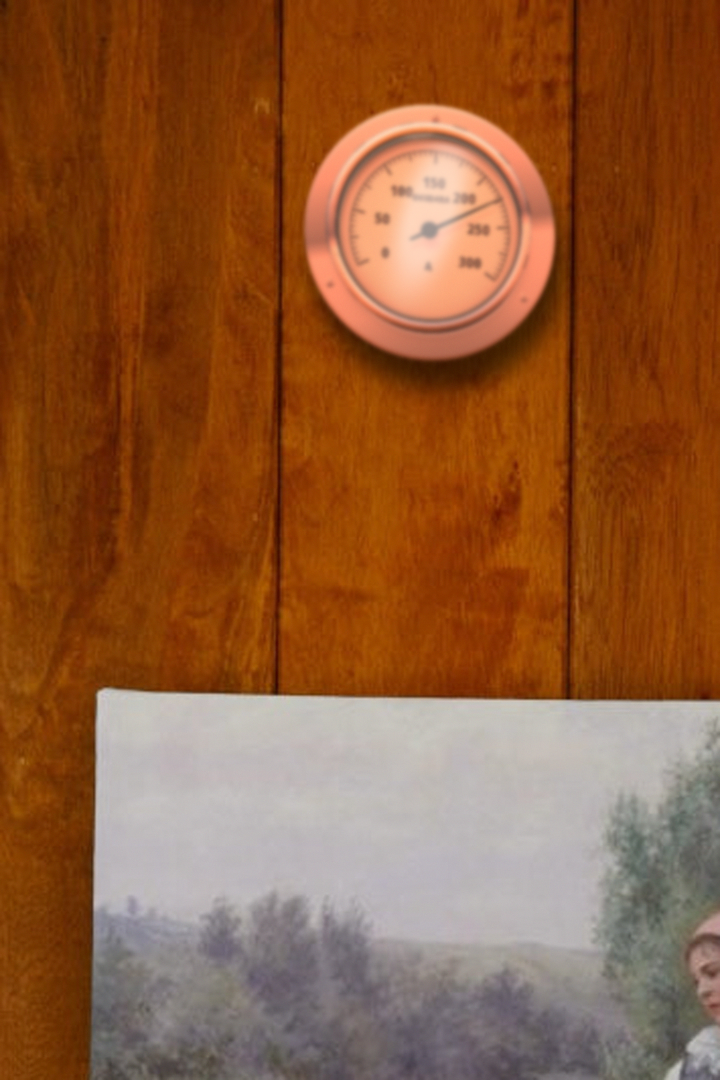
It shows value=225 unit=A
